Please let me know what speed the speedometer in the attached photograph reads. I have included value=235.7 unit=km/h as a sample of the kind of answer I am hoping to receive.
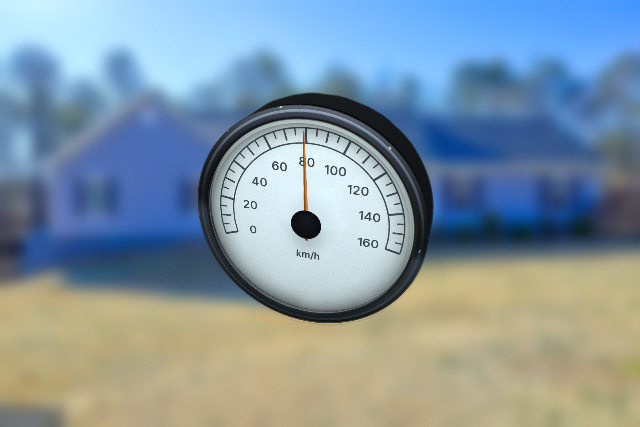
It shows value=80 unit=km/h
